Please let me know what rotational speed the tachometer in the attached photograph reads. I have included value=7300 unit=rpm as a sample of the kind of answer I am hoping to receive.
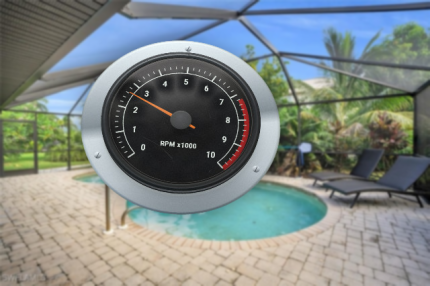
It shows value=2600 unit=rpm
